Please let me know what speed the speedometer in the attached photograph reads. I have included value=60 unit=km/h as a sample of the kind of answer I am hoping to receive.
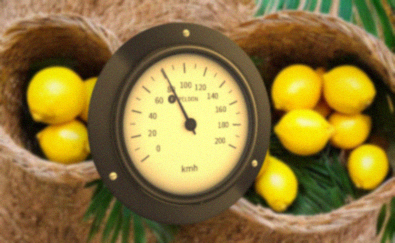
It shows value=80 unit=km/h
